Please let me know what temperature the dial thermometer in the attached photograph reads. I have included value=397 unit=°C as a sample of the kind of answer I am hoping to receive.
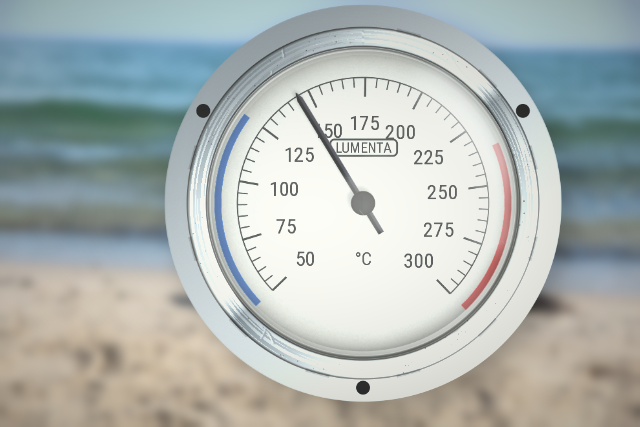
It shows value=145 unit=°C
